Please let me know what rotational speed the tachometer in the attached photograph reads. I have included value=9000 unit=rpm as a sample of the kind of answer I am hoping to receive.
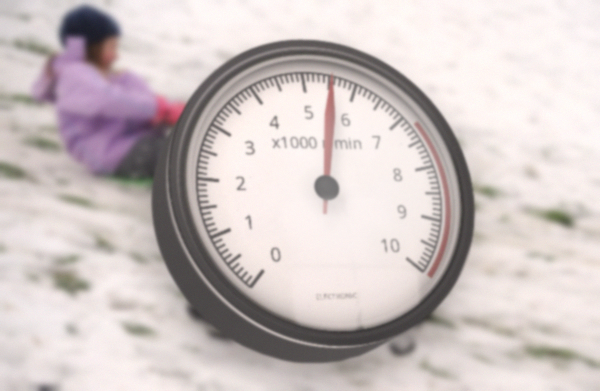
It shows value=5500 unit=rpm
